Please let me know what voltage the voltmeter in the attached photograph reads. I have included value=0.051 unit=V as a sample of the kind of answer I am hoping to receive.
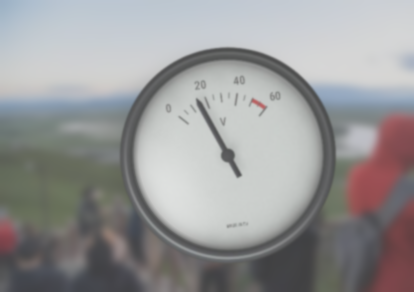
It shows value=15 unit=V
